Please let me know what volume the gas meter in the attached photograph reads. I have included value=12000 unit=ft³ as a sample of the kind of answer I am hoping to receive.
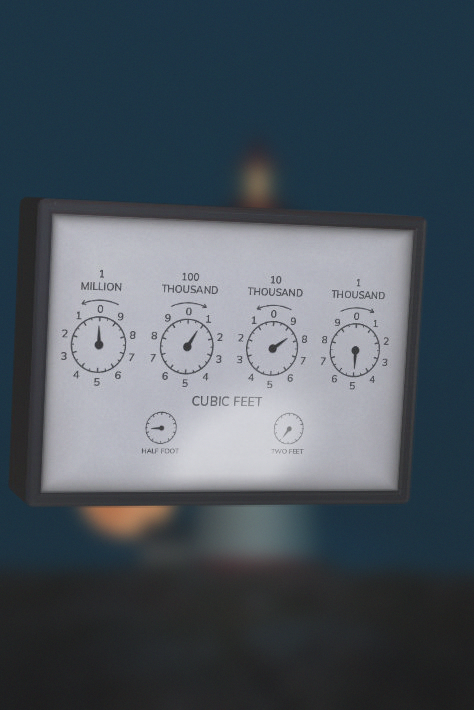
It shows value=8500 unit=ft³
